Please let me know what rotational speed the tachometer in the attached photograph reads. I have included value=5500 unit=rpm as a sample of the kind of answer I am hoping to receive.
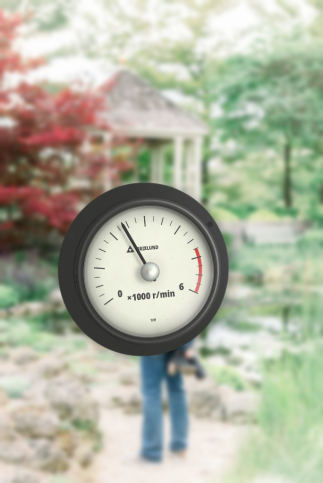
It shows value=2375 unit=rpm
